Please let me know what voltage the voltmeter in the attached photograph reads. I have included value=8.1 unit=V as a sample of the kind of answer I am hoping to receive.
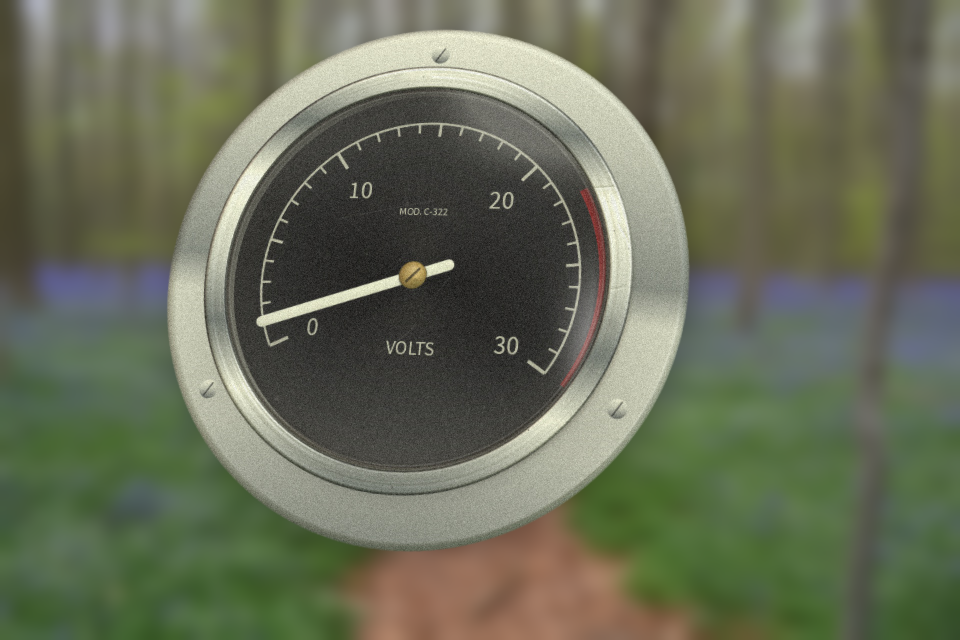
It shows value=1 unit=V
